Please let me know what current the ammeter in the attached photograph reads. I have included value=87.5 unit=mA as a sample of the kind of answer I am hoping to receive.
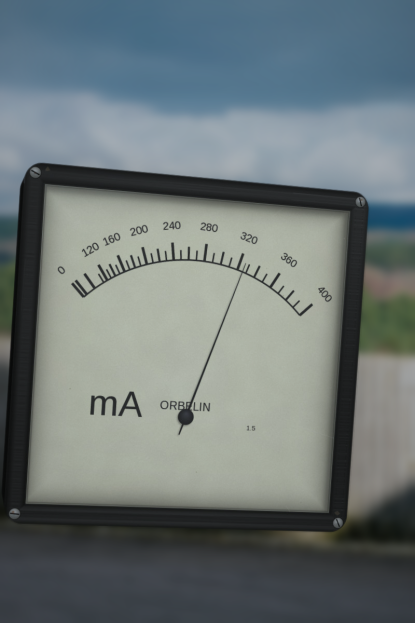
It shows value=325 unit=mA
